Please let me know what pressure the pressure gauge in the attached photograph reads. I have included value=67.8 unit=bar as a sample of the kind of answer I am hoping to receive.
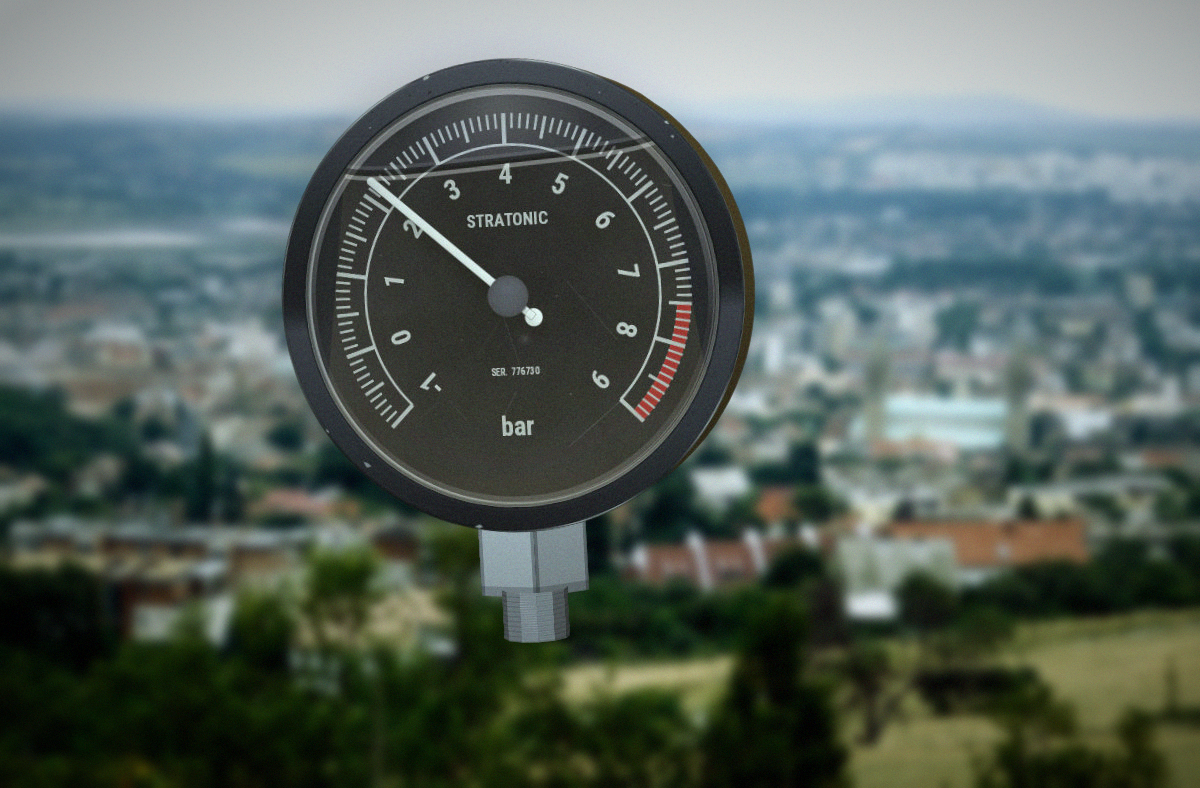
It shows value=2.2 unit=bar
